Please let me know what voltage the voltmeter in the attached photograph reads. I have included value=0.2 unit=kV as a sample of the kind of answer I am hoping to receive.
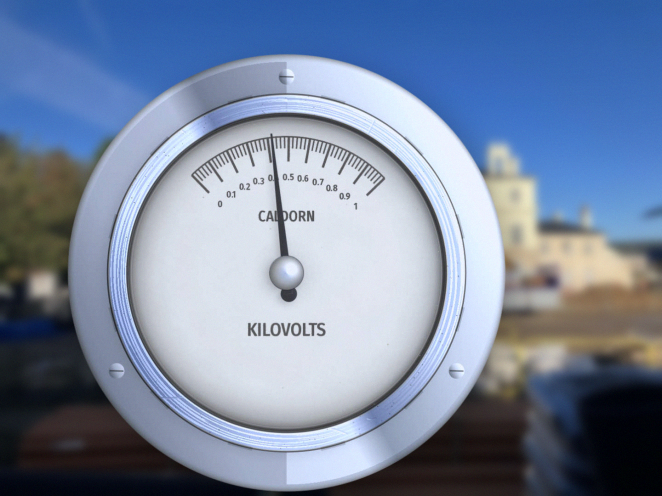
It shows value=0.42 unit=kV
